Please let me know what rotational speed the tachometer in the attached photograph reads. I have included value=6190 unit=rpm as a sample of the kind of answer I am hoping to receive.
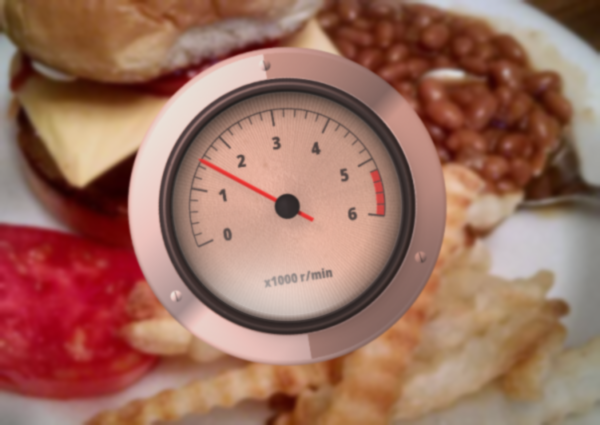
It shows value=1500 unit=rpm
